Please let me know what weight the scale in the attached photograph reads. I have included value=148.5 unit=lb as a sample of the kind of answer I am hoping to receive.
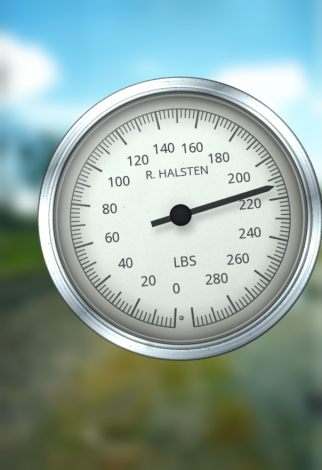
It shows value=214 unit=lb
